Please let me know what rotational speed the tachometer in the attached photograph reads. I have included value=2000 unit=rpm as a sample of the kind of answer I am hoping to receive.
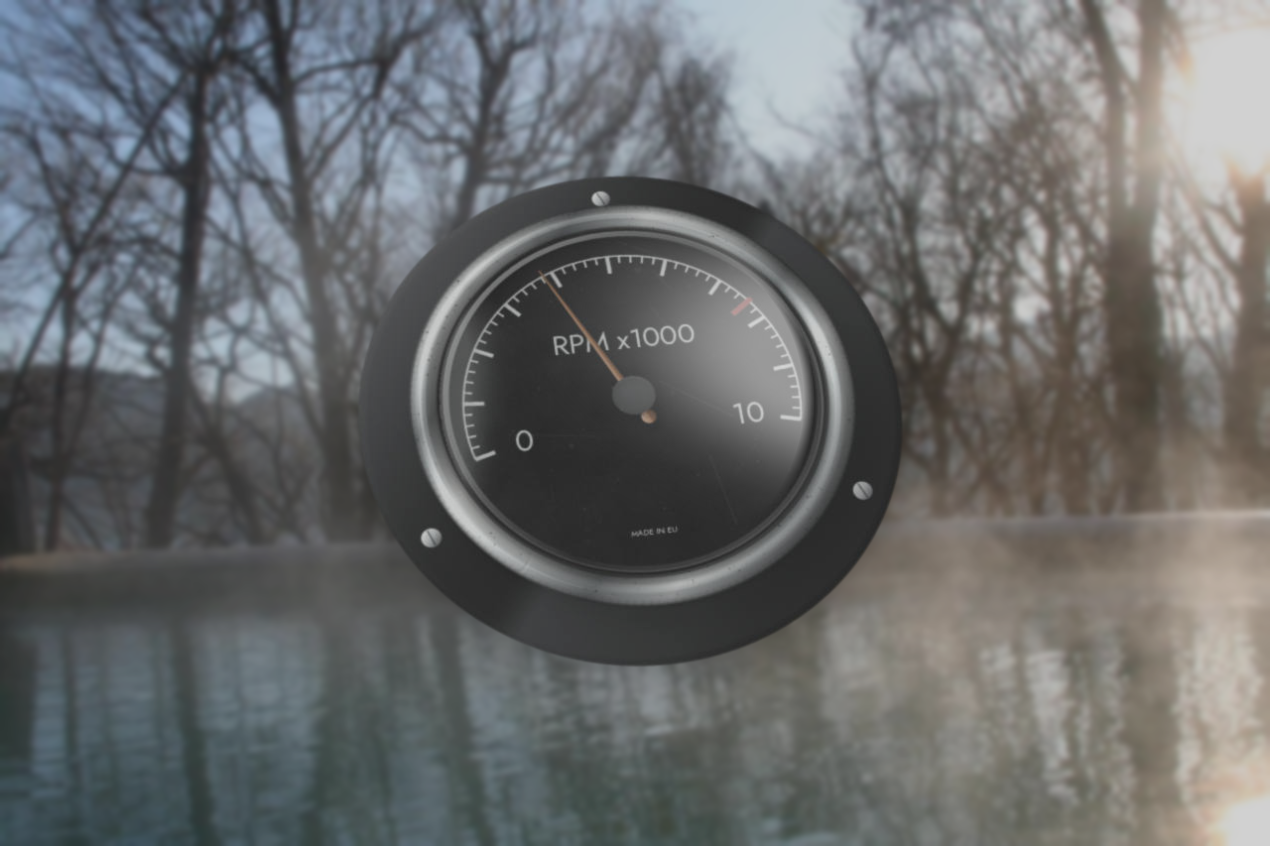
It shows value=3800 unit=rpm
